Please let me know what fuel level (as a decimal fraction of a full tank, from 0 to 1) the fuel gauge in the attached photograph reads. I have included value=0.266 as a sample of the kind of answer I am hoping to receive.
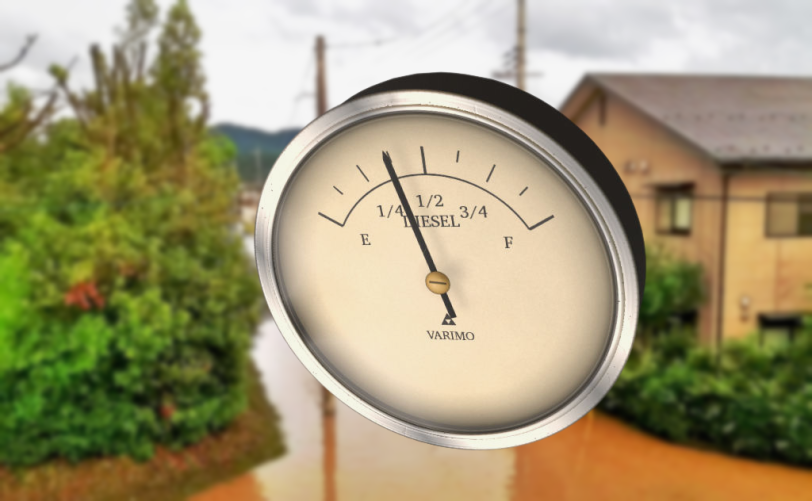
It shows value=0.375
